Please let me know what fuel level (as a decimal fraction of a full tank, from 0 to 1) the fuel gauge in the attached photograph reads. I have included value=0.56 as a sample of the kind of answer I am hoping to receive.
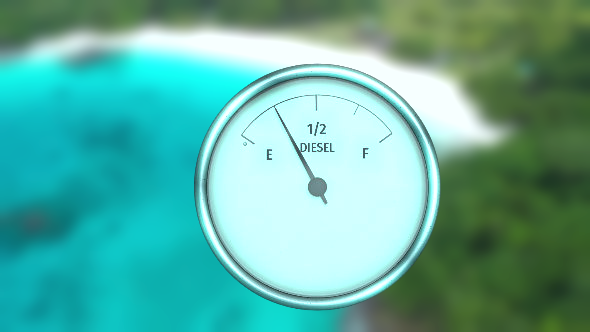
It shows value=0.25
